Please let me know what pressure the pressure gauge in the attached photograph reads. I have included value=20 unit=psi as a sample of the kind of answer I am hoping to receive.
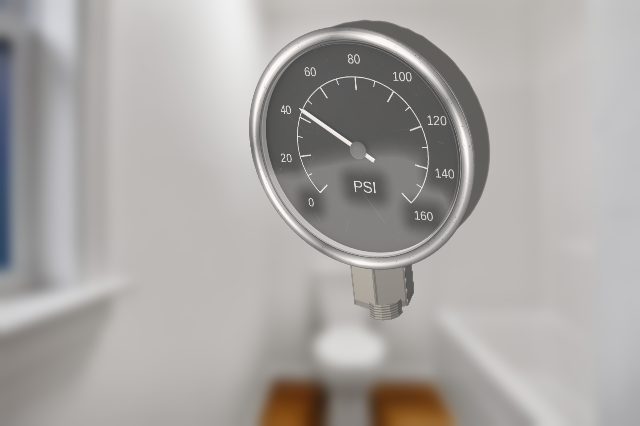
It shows value=45 unit=psi
